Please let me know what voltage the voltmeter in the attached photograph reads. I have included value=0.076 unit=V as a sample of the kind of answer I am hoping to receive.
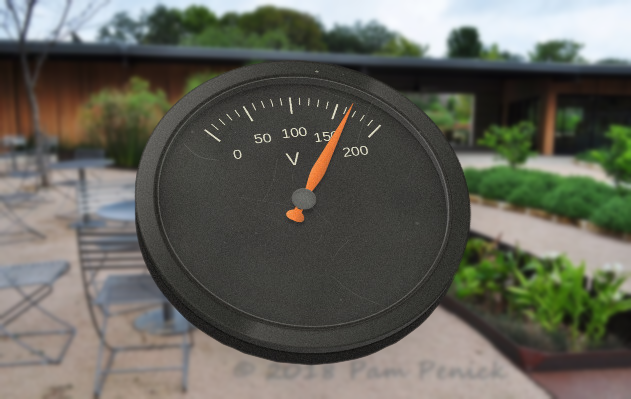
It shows value=165 unit=V
